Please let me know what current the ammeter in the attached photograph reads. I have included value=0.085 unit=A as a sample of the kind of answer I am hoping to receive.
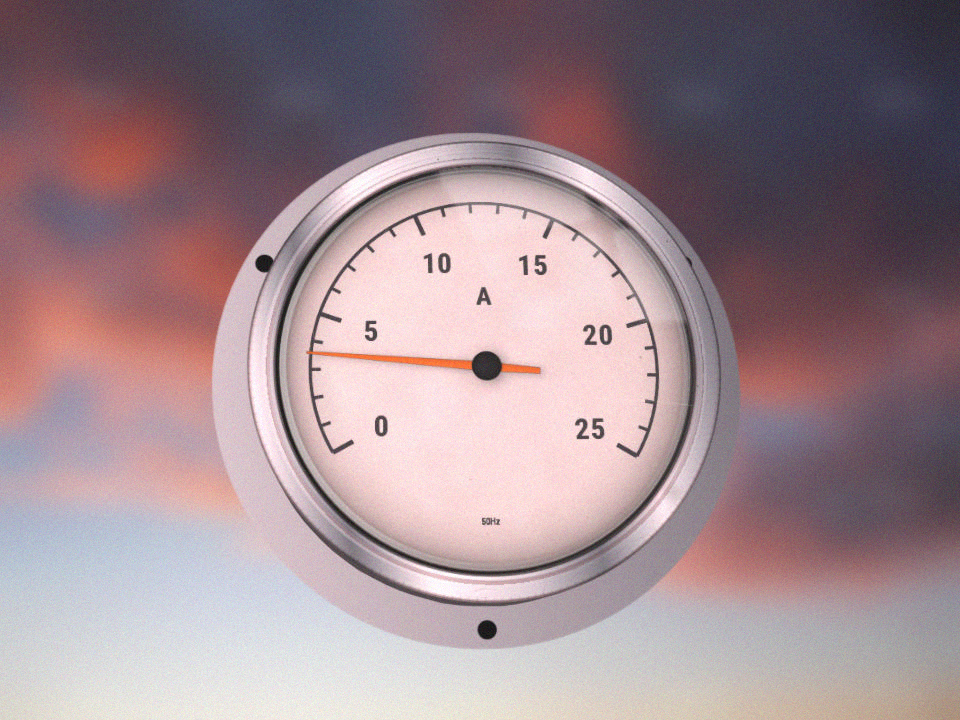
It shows value=3.5 unit=A
